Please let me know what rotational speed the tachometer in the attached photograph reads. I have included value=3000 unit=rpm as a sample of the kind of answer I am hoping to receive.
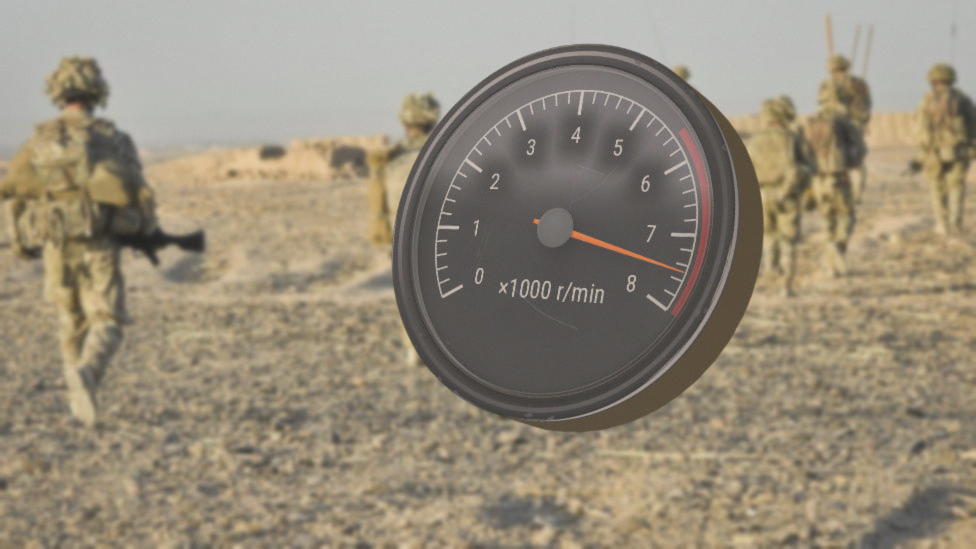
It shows value=7500 unit=rpm
